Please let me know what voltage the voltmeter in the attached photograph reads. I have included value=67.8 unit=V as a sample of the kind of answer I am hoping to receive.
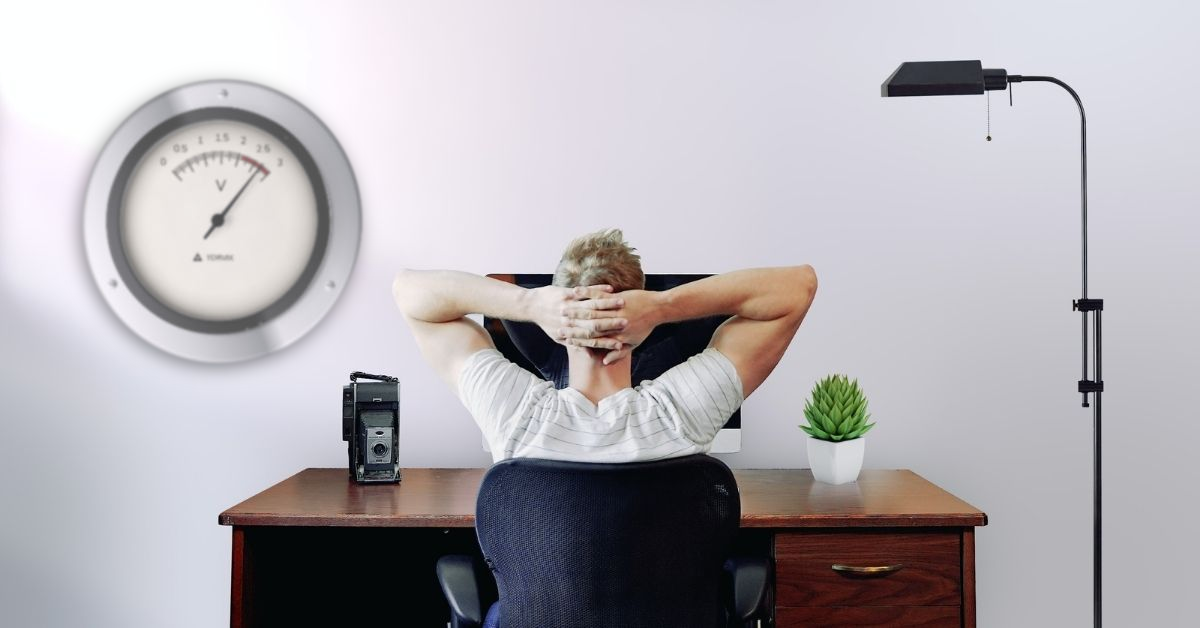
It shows value=2.75 unit=V
